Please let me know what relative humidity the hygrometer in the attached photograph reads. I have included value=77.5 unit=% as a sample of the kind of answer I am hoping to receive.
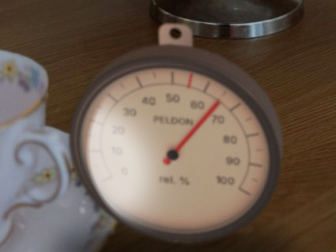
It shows value=65 unit=%
